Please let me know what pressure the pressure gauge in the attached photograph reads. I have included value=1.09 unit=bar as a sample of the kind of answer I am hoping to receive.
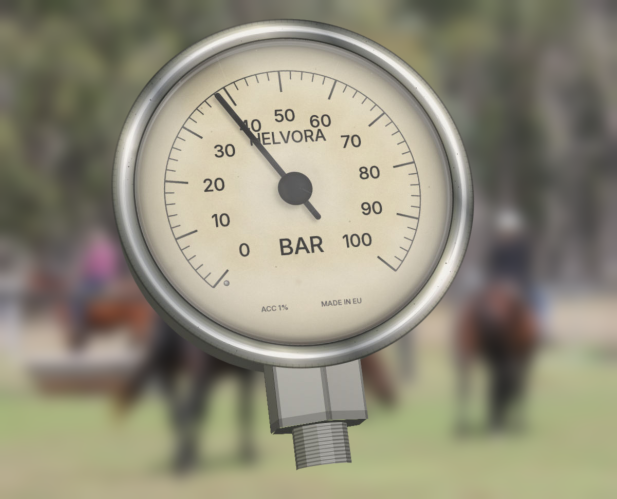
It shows value=38 unit=bar
